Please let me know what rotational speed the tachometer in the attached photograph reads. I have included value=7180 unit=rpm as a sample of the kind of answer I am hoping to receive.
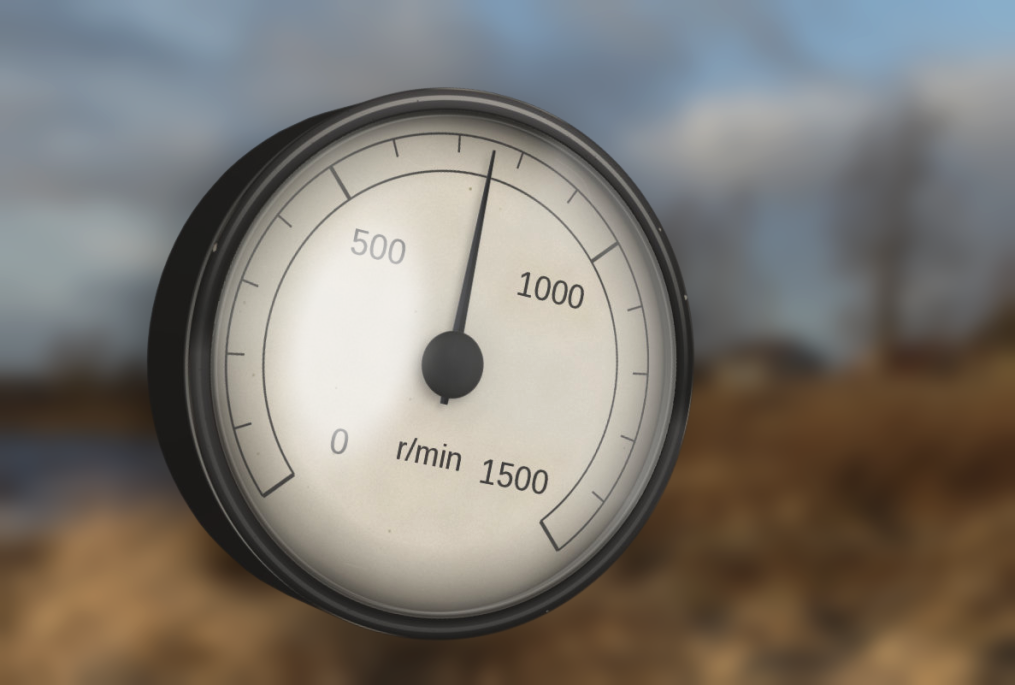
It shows value=750 unit=rpm
